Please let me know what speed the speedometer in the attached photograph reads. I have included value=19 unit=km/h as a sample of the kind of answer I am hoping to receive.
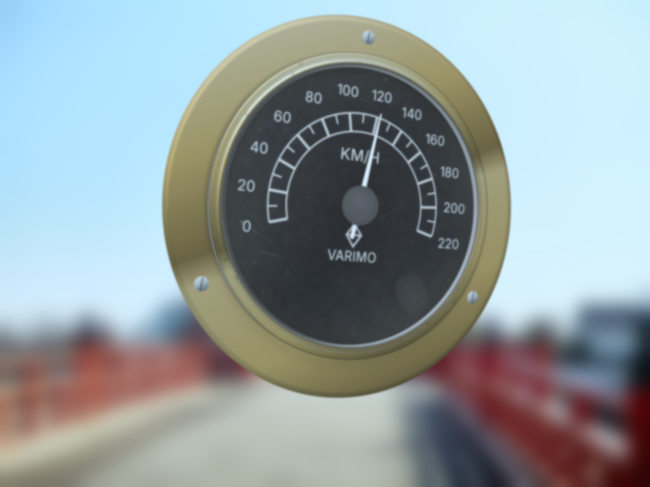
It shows value=120 unit=km/h
